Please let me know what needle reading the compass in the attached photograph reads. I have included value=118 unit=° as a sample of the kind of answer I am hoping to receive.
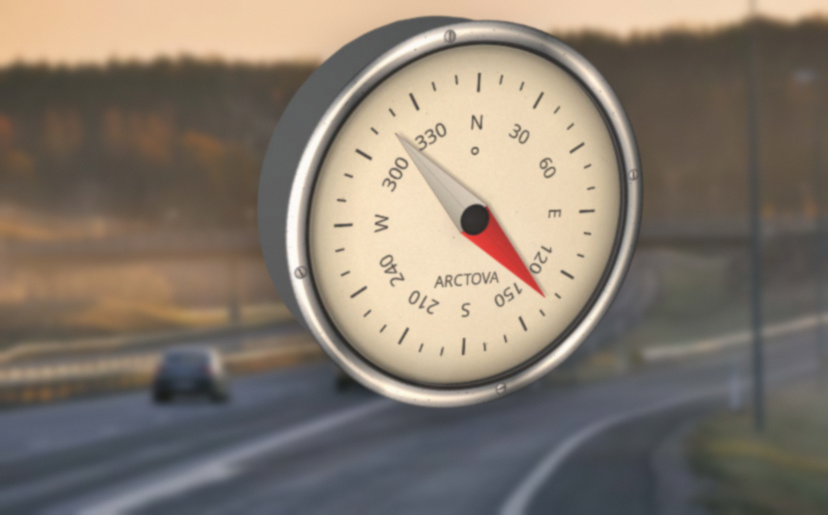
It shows value=135 unit=°
